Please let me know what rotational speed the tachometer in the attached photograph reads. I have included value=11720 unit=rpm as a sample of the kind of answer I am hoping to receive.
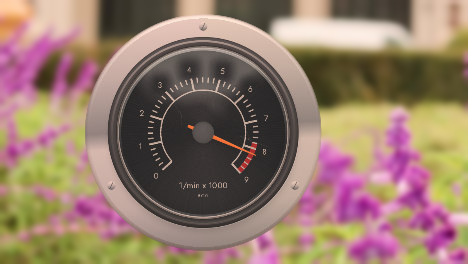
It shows value=8200 unit=rpm
